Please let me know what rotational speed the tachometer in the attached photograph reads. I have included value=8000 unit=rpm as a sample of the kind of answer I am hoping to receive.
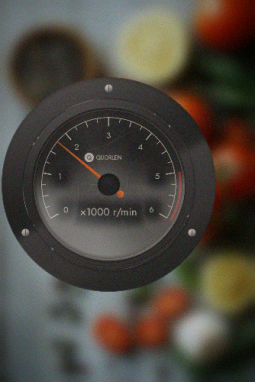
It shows value=1750 unit=rpm
